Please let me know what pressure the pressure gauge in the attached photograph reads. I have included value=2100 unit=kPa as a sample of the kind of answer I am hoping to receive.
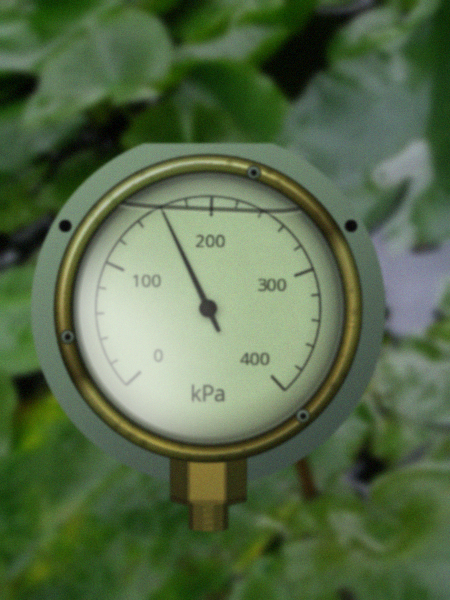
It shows value=160 unit=kPa
